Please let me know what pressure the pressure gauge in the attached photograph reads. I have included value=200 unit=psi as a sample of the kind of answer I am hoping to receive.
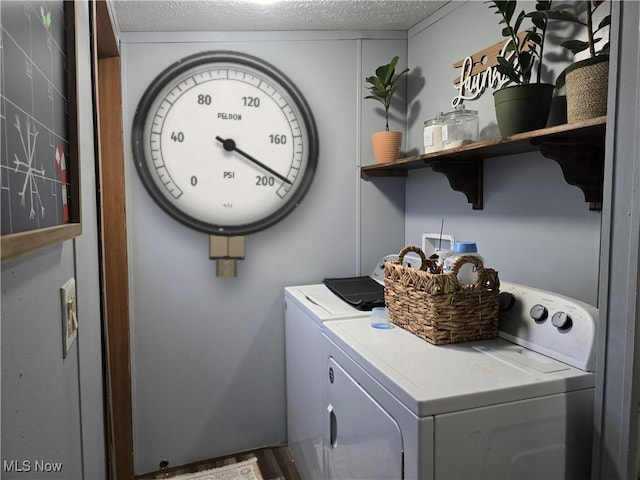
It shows value=190 unit=psi
